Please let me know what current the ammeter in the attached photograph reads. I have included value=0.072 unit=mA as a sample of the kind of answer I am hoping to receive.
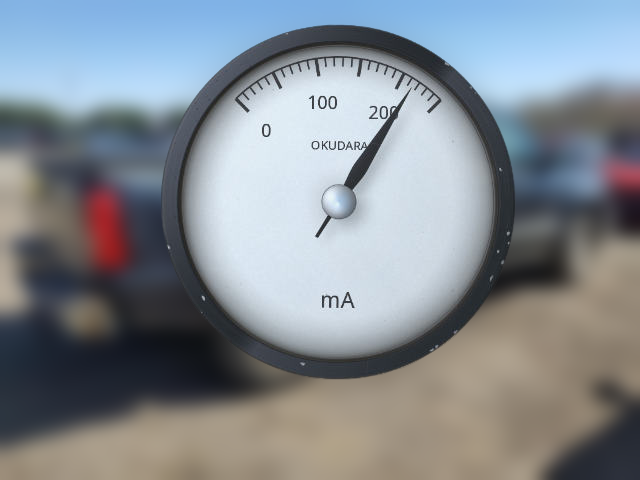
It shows value=215 unit=mA
